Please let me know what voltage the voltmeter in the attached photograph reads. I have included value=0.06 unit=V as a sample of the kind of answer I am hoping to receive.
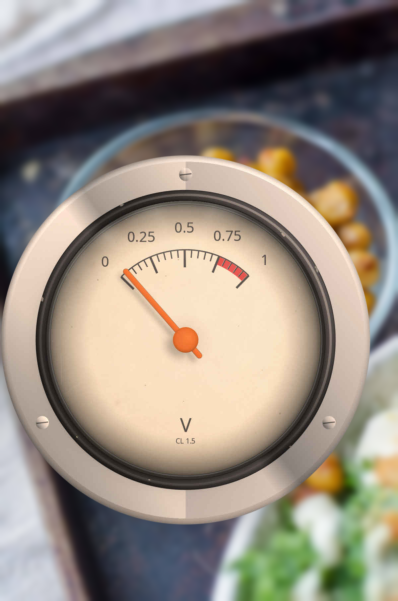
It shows value=0.05 unit=V
